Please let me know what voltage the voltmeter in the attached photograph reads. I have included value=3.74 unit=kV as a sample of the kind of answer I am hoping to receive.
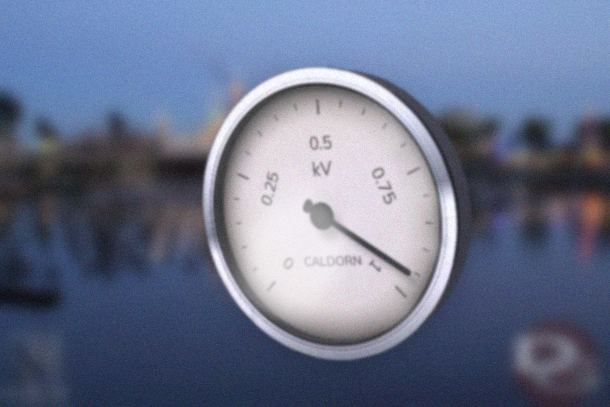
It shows value=0.95 unit=kV
